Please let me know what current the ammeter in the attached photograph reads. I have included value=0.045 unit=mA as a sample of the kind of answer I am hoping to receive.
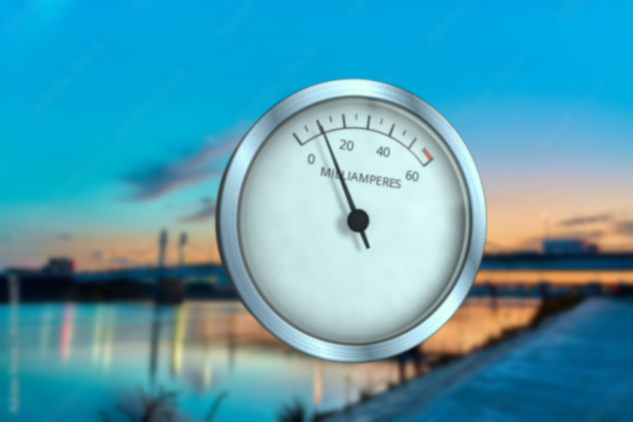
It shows value=10 unit=mA
